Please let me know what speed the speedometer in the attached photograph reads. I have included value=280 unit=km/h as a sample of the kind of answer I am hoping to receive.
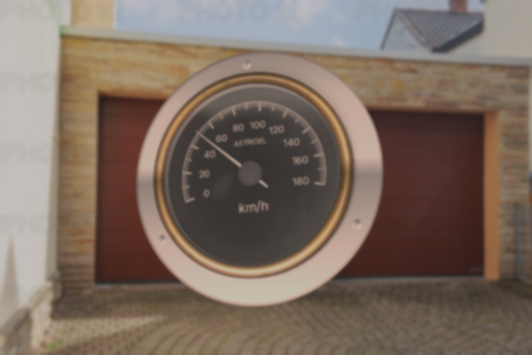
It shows value=50 unit=km/h
